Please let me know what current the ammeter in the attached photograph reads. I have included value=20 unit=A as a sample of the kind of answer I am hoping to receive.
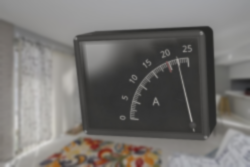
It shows value=22.5 unit=A
